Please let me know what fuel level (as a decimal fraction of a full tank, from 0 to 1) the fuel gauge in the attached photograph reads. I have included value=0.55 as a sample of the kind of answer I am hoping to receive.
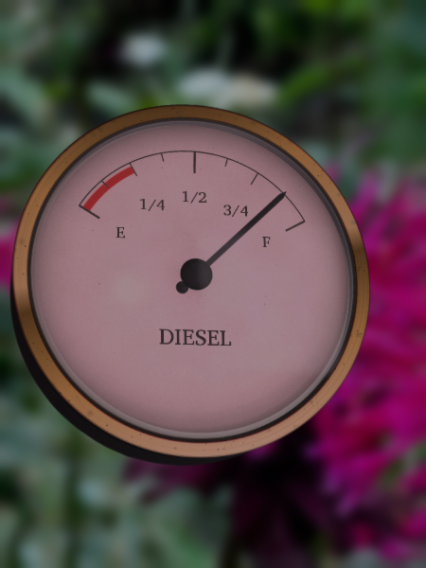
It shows value=0.875
